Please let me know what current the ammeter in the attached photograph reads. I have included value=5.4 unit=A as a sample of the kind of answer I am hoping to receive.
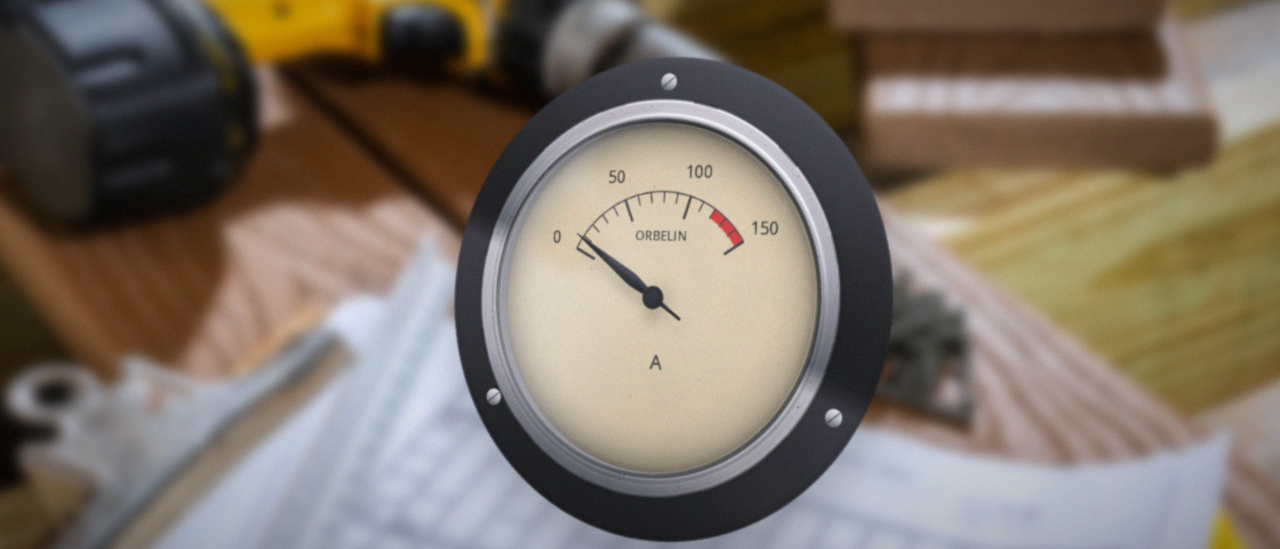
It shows value=10 unit=A
